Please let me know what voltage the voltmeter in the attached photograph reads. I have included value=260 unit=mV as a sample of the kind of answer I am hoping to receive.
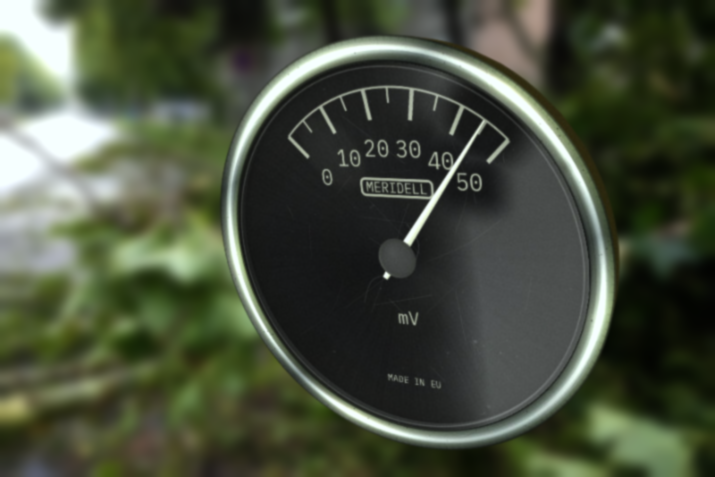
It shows value=45 unit=mV
